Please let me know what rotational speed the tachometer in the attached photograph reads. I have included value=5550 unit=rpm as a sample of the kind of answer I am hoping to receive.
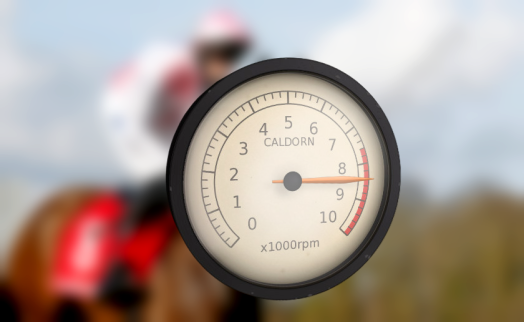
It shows value=8400 unit=rpm
